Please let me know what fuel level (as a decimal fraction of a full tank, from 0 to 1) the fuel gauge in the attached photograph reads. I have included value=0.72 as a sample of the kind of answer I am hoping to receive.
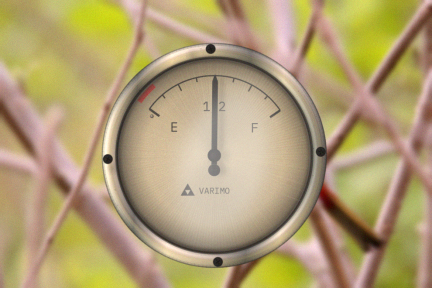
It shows value=0.5
